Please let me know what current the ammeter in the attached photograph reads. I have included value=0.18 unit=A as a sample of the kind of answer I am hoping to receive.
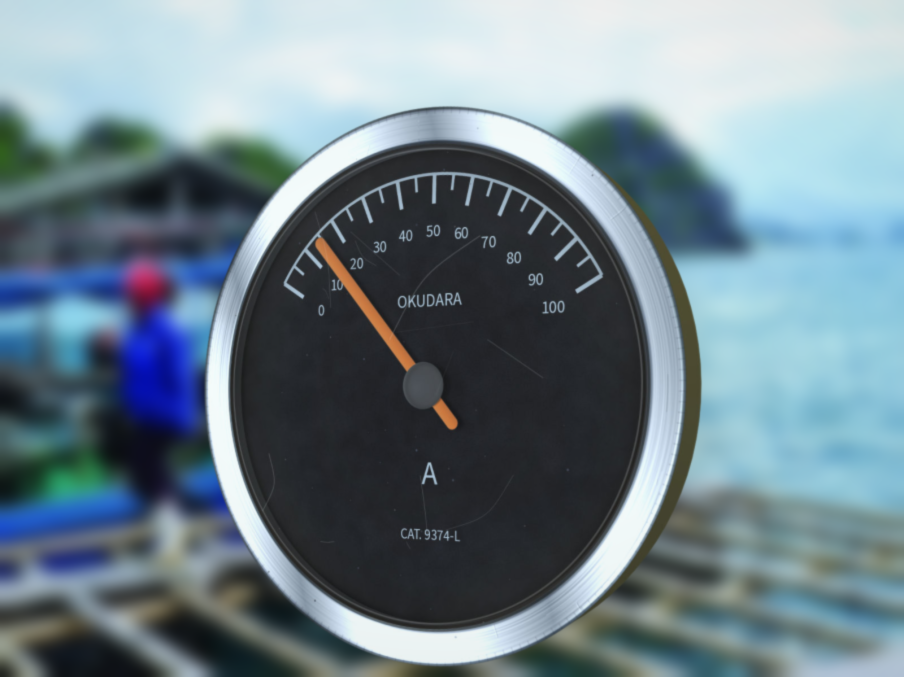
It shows value=15 unit=A
